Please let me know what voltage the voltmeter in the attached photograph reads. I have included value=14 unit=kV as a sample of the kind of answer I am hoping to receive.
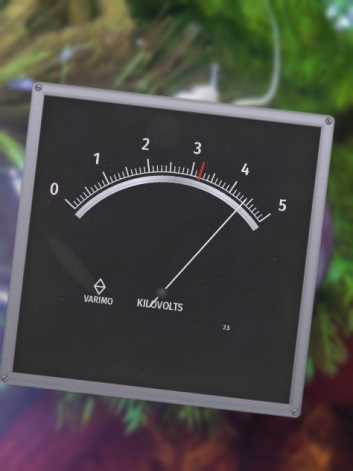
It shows value=4.4 unit=kV
